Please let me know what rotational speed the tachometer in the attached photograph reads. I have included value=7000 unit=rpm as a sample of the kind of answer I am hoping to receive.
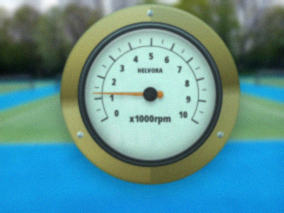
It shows value=1250 unit=rpm
